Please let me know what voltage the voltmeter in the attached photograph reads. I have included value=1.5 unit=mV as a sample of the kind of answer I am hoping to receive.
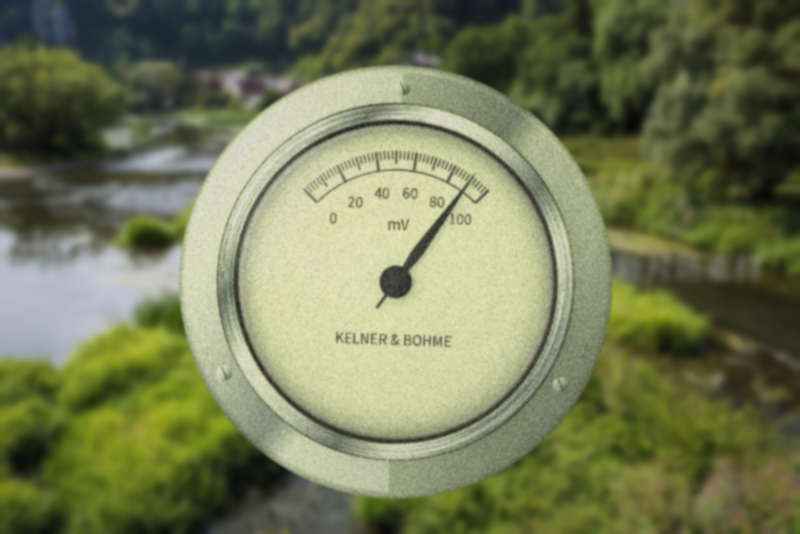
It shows value=90 unit=mV
